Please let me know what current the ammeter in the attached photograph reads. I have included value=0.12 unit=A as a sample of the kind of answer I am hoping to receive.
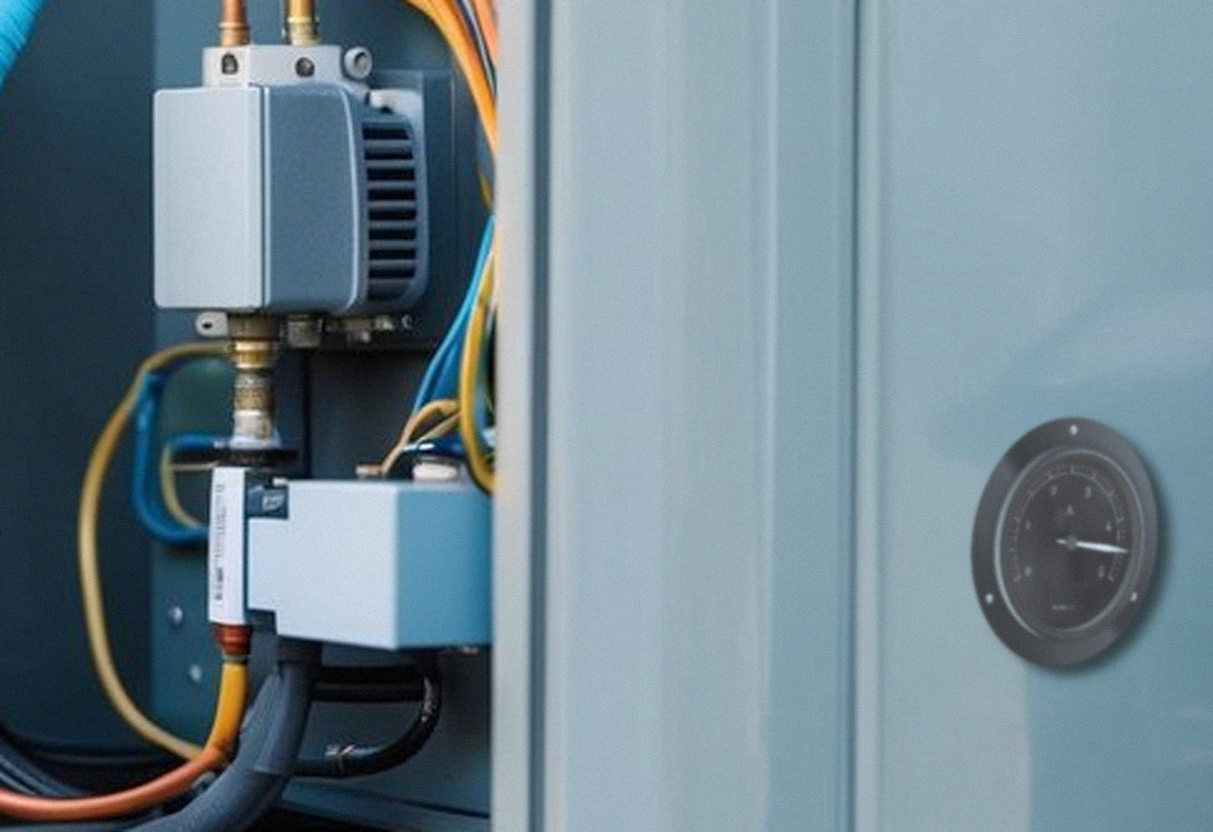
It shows value=4.5 unit=A
